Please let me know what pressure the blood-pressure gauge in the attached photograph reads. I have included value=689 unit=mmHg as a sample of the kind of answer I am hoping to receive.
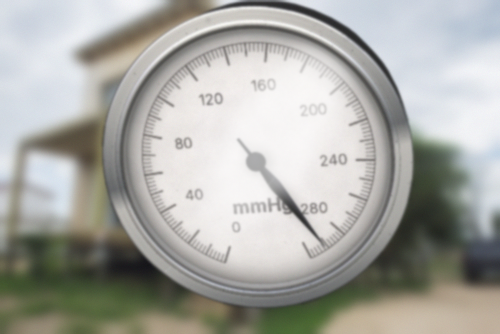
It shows value=290 unit=mmHg
